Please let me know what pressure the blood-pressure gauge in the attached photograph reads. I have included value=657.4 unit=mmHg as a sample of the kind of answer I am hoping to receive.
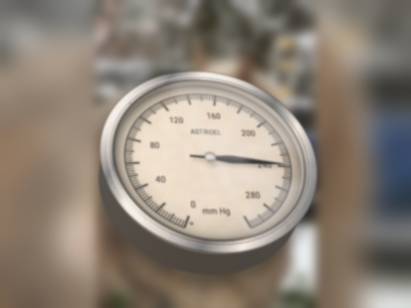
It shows value=240 unit=mmHg
